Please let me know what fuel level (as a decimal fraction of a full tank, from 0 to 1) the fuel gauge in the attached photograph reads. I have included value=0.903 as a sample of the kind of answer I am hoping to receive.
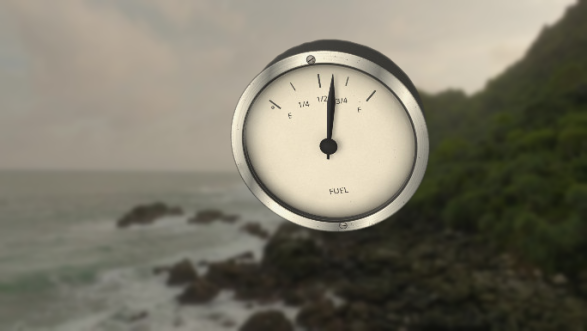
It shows value=0.625
